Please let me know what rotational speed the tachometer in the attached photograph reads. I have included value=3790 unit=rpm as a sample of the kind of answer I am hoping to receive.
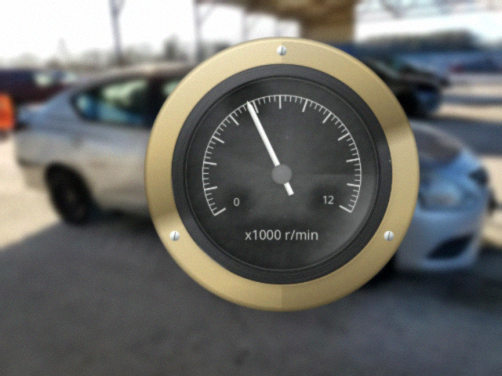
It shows value=4800 unit=rpm
